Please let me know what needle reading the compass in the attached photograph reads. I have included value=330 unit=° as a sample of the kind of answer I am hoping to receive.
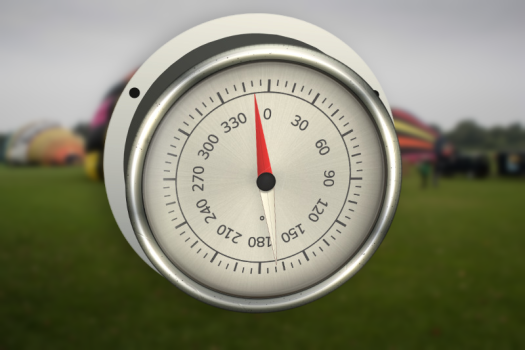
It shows value=350 unit=°
